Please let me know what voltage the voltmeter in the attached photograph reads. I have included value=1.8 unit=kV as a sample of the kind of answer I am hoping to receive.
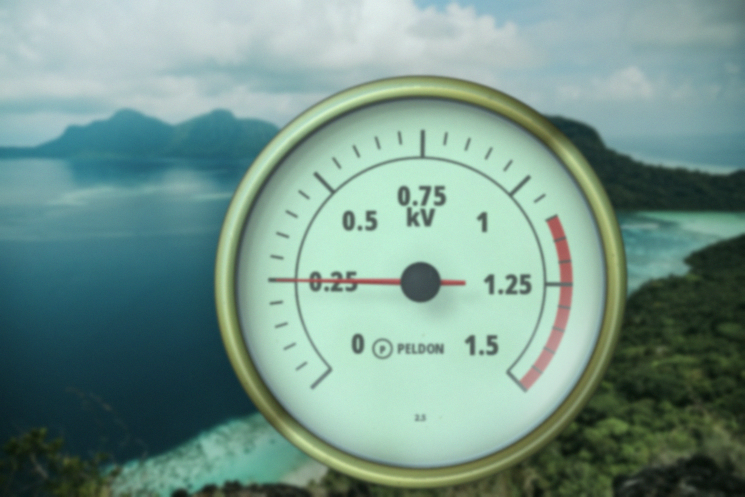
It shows value=0.25 unit=kV
